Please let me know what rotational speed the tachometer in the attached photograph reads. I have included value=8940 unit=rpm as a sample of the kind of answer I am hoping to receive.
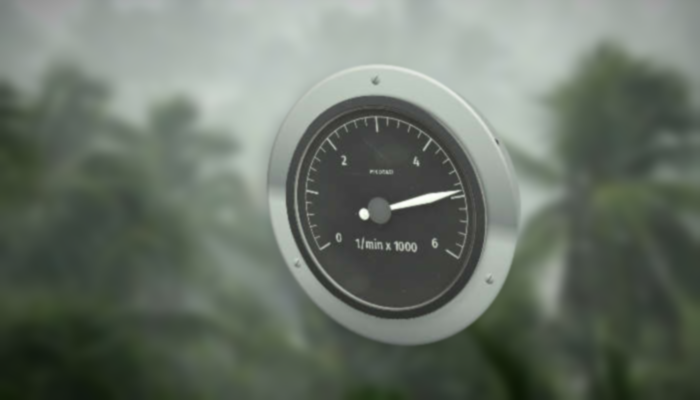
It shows value=4900 unit=rpm
